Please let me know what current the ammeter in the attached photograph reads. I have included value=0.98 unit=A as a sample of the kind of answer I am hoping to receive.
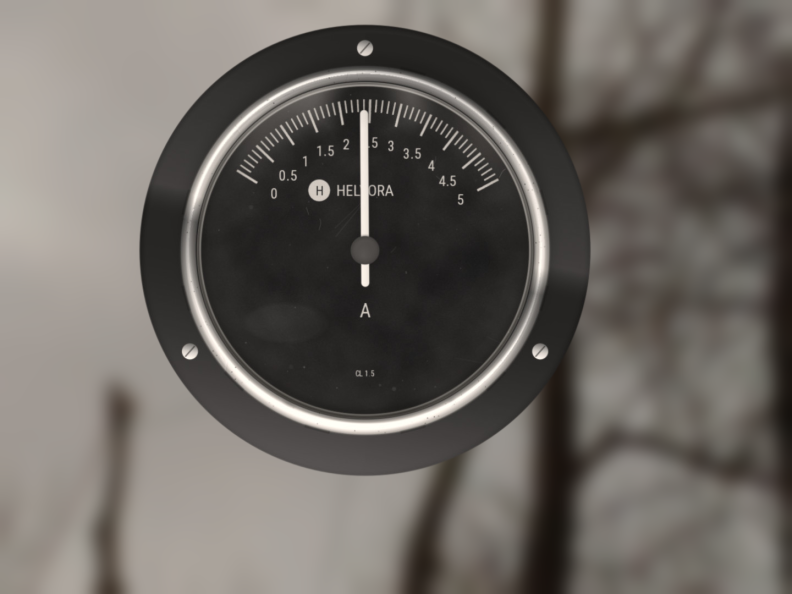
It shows value=2.4 unit=A
